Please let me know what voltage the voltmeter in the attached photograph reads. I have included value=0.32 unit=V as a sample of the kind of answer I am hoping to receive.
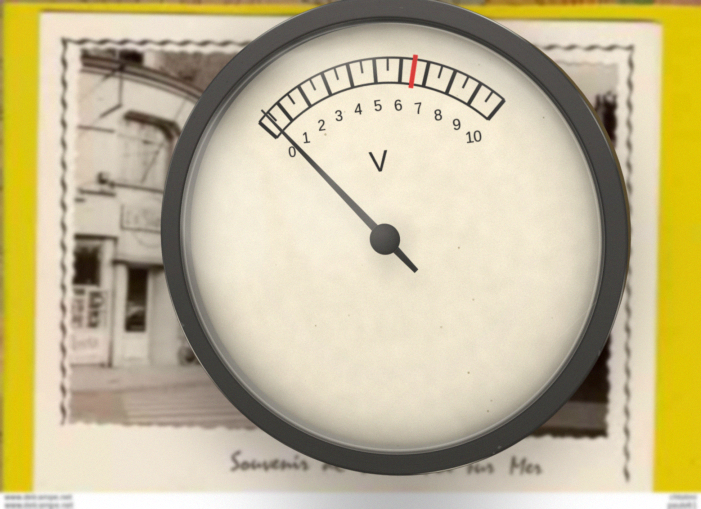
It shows value=0.5 unit=V
